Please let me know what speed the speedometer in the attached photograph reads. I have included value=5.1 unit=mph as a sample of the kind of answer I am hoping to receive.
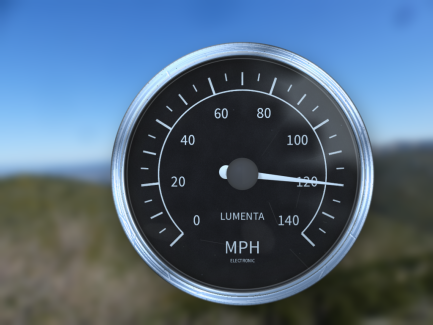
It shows value=120 unit=mph
